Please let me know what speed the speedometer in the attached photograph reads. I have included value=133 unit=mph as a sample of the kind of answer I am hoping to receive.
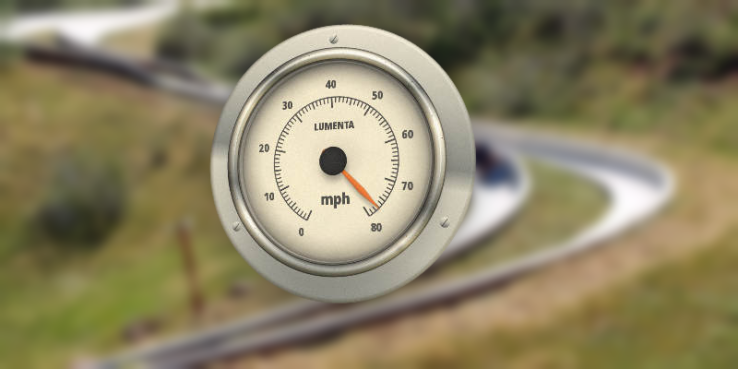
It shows value=77 unit=mph
